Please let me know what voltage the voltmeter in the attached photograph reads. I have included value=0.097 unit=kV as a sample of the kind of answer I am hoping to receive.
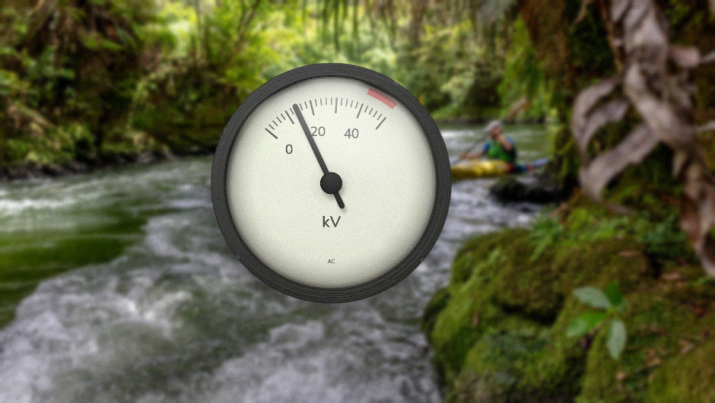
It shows value=14 unit=kV
